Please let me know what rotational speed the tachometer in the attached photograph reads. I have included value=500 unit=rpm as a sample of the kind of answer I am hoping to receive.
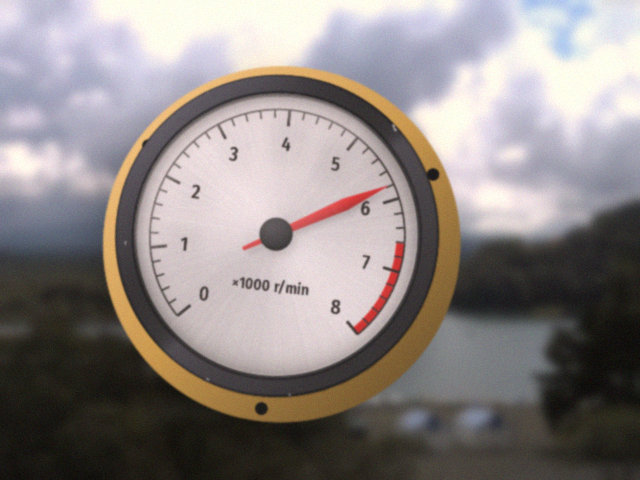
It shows value=5800 unit=rpm
